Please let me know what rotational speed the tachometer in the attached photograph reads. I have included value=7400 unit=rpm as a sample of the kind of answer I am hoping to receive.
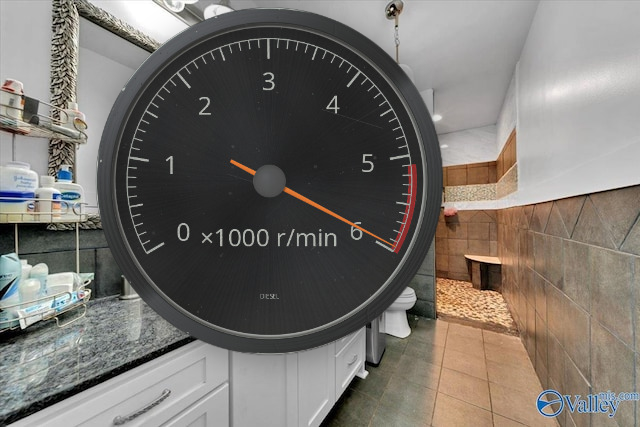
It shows value=5950 unit=rpm
